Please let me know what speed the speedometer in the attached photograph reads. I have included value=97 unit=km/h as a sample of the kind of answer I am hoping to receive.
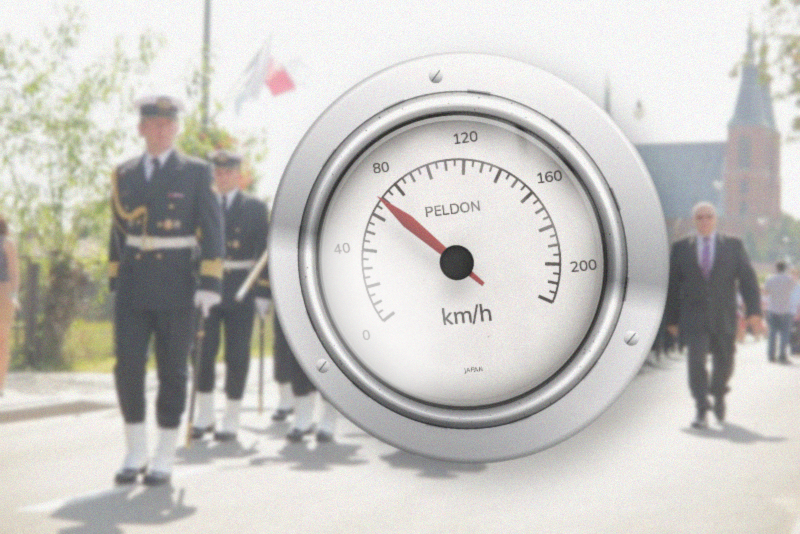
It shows value=70 unit=km/h
